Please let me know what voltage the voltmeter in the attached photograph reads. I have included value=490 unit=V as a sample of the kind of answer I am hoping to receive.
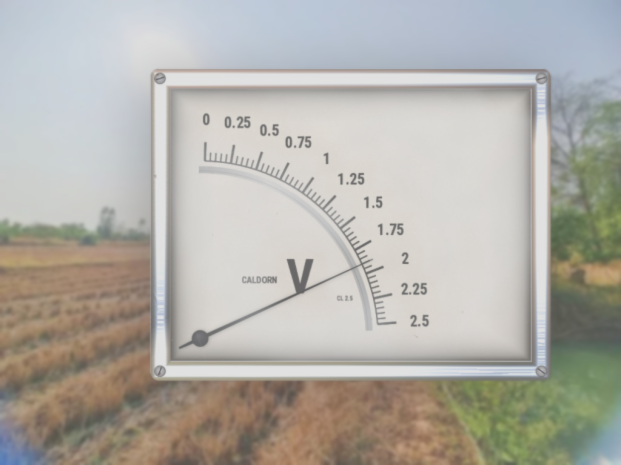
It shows value=1.9 unit=V
